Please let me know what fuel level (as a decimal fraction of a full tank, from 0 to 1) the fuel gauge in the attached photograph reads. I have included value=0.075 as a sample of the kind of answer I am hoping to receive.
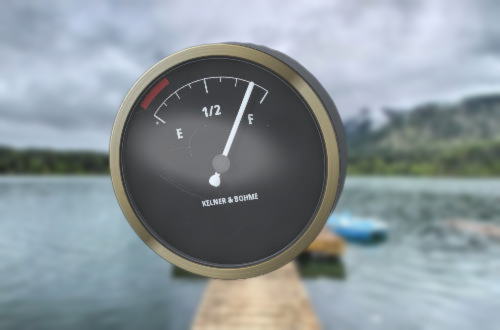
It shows value=0.875
